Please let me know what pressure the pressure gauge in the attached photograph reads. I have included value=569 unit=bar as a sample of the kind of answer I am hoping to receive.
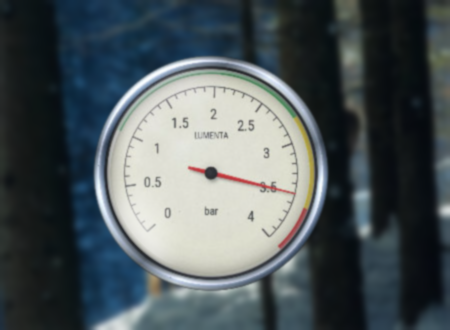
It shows value=3.5 unit=bar
